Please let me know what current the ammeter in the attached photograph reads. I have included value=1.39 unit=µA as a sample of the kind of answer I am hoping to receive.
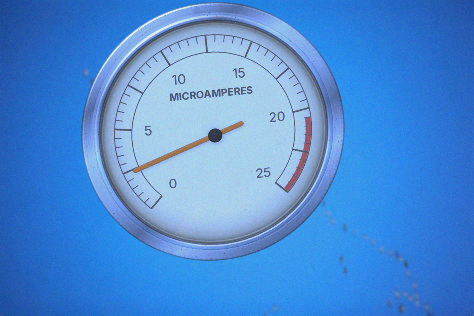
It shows value=2.5 unit=µA
